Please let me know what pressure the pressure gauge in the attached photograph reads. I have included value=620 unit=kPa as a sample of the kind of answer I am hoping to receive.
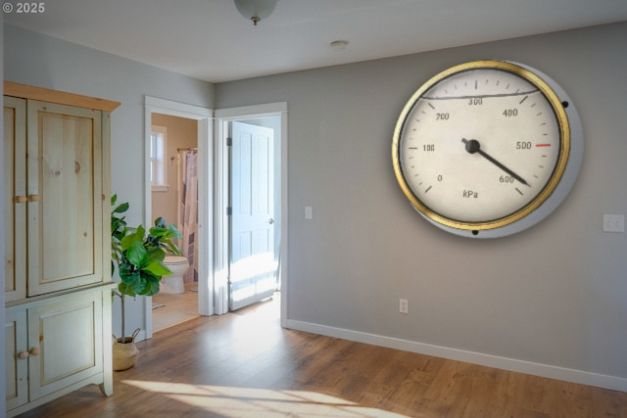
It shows value=580 unit=kPa
